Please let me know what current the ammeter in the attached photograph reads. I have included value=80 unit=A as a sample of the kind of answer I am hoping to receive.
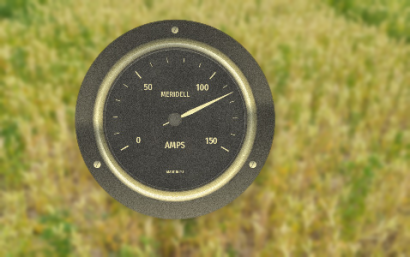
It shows value=115 unit=A
